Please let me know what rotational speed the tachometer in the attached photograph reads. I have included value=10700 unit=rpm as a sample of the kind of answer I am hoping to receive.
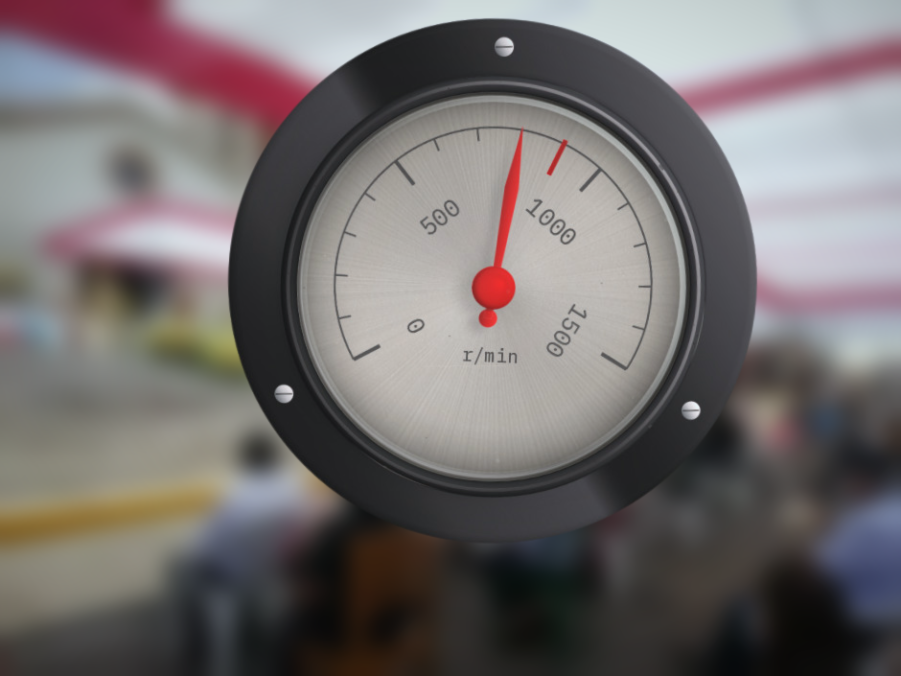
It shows value=800 unit=rpm
